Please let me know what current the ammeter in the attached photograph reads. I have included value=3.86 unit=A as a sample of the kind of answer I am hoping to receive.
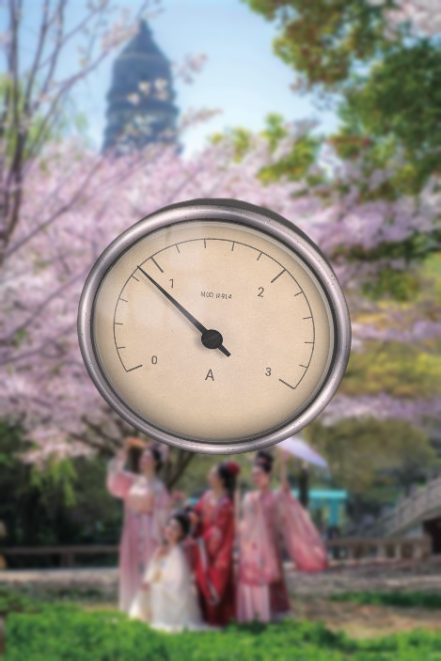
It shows value=0.9 unit=A
